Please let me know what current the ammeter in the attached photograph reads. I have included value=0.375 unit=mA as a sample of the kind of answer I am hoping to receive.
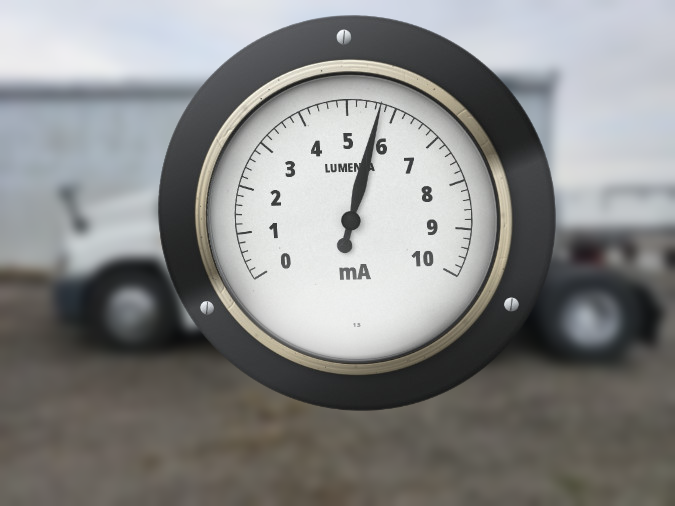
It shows value=5.7 unit=mA
